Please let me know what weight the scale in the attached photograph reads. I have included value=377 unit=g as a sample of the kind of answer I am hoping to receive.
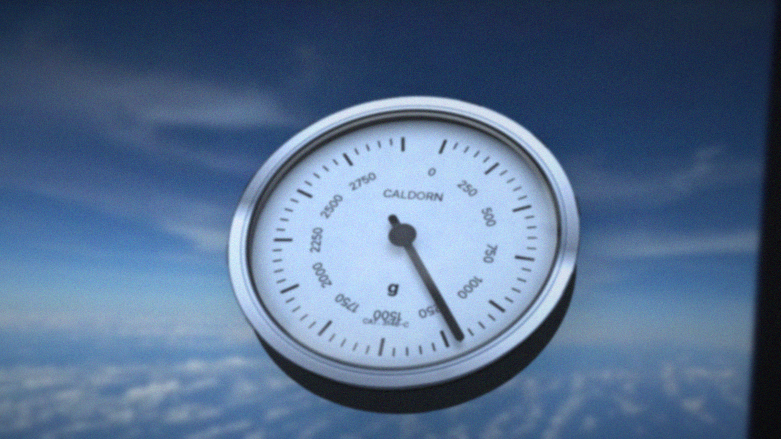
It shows value=1200 unit=g
